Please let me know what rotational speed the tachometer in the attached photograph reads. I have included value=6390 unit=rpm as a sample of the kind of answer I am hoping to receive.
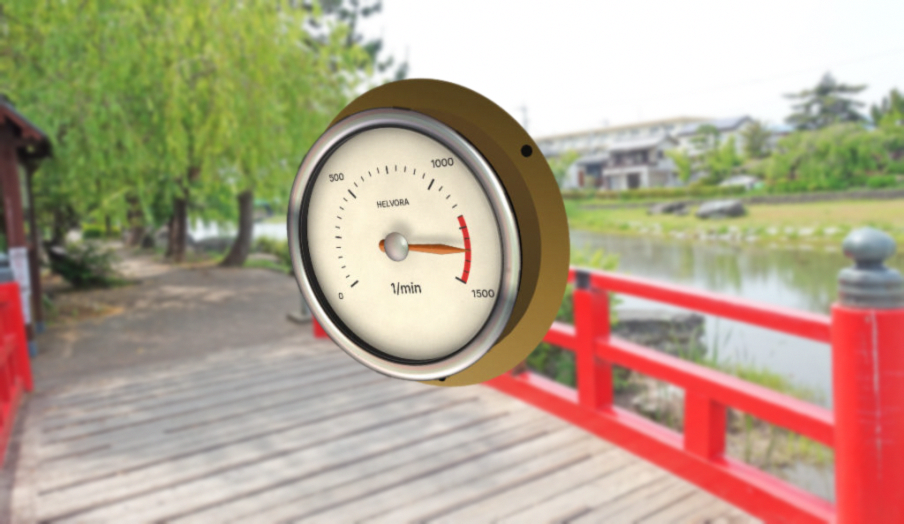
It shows value=1350 unit=rpm
